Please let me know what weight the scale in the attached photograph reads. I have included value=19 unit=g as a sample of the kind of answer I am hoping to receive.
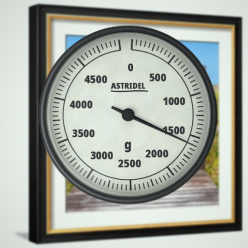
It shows value=1600 unit=g
